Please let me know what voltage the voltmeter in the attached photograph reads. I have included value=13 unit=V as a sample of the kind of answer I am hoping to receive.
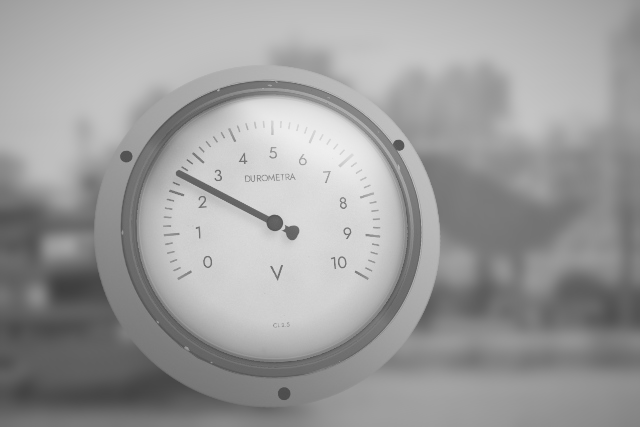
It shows value=2.4 unit=V
